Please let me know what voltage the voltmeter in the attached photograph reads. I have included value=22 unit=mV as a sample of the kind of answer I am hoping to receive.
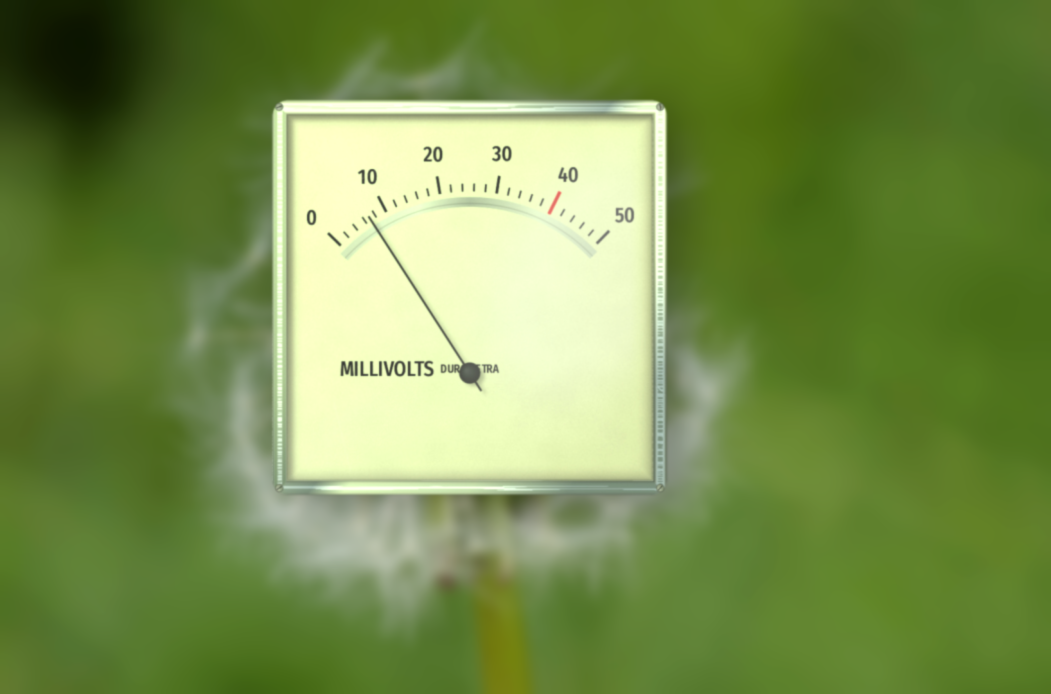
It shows value=7 unit=mV
